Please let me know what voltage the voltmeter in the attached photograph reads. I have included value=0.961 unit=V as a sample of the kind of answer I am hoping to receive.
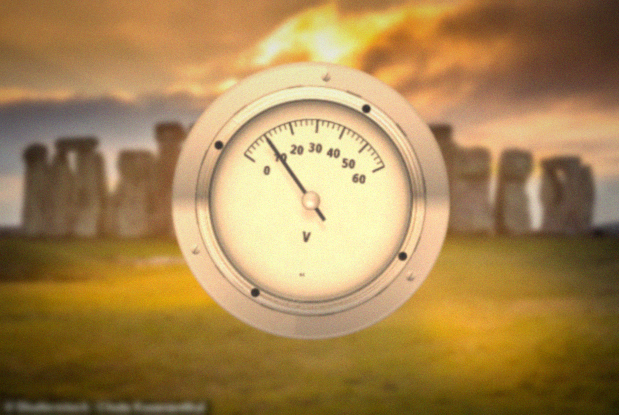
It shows value=10 unit=V
